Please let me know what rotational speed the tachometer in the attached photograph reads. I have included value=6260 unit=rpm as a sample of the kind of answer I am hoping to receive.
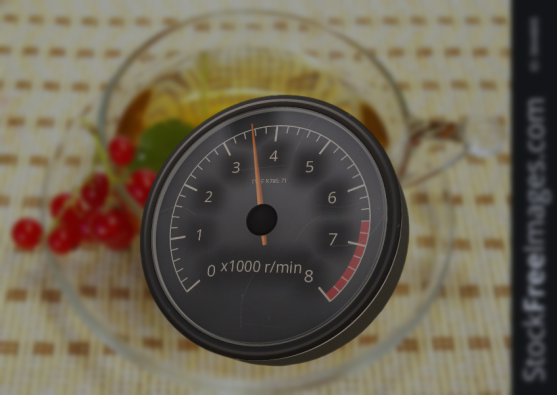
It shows value=3600 unit=rpm
